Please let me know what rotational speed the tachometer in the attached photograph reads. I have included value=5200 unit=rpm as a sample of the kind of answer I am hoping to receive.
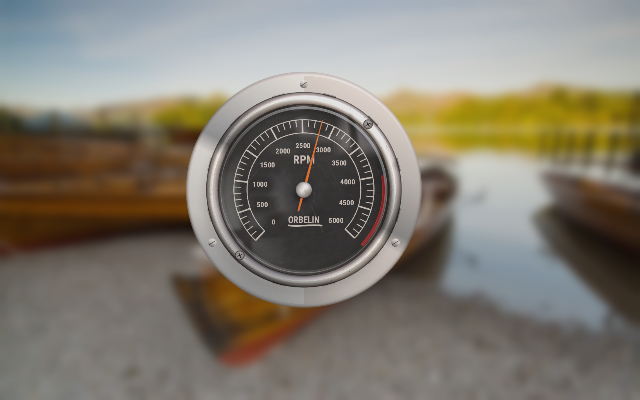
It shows value=2800 unit=rpm
